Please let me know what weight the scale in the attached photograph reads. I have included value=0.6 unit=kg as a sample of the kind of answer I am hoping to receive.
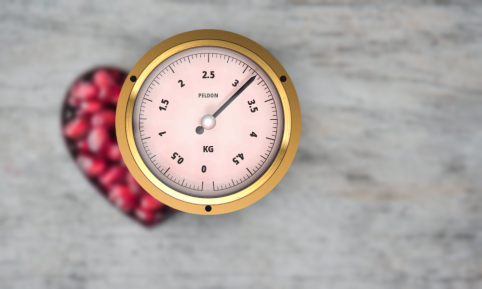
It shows value=3.15 unit=kg
